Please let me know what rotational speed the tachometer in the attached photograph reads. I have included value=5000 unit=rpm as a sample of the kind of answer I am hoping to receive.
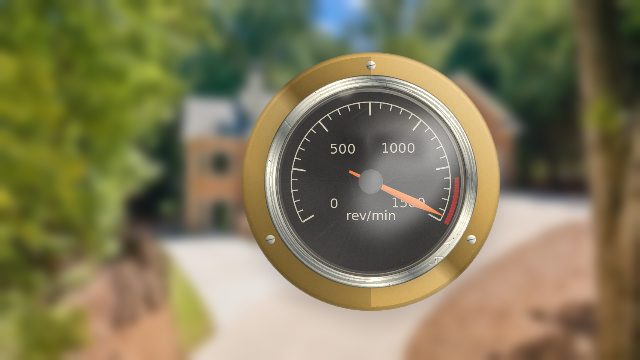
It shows value=1475 unit=rpm
